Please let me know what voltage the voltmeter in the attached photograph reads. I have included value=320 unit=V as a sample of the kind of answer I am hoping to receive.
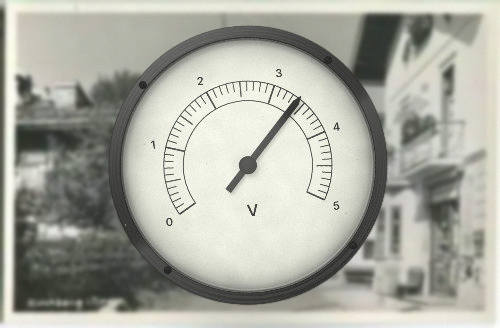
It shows value=3.4 unit=V
